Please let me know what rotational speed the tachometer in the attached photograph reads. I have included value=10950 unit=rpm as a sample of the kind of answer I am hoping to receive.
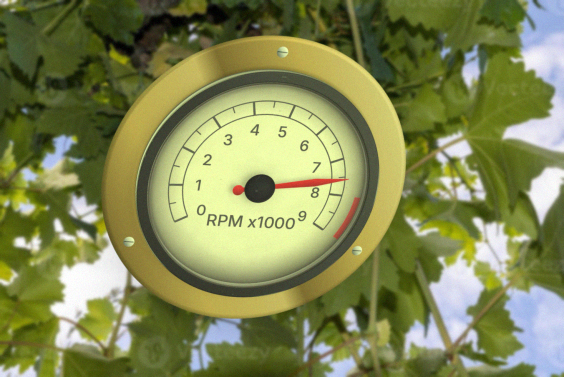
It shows value=7500 unit=rpm
